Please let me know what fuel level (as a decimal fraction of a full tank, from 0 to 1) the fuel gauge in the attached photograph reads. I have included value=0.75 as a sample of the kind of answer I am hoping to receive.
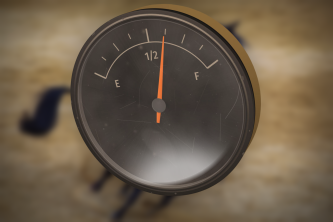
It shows value=0.625
